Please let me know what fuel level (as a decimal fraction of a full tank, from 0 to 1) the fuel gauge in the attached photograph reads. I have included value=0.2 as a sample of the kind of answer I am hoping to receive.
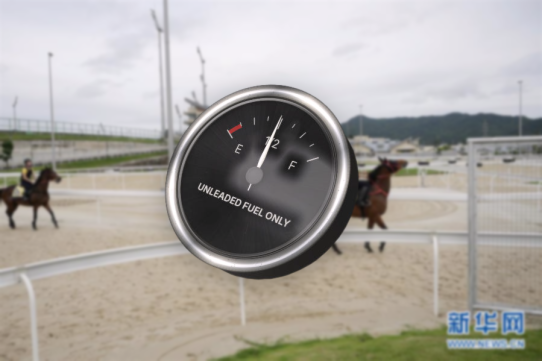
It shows value=0.5
